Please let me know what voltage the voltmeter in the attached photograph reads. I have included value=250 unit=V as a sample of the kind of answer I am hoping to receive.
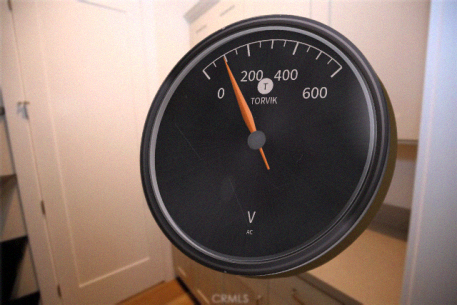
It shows value=100 unit=V
